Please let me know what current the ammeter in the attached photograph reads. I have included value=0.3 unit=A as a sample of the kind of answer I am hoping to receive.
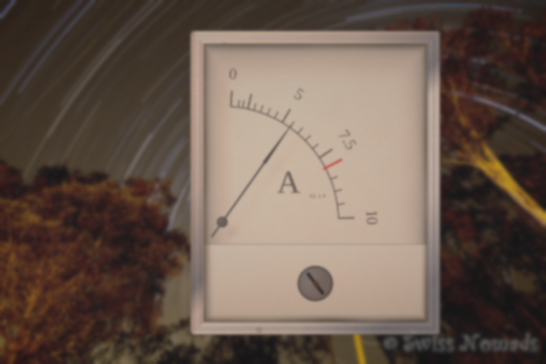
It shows value=5.5 unit=A
